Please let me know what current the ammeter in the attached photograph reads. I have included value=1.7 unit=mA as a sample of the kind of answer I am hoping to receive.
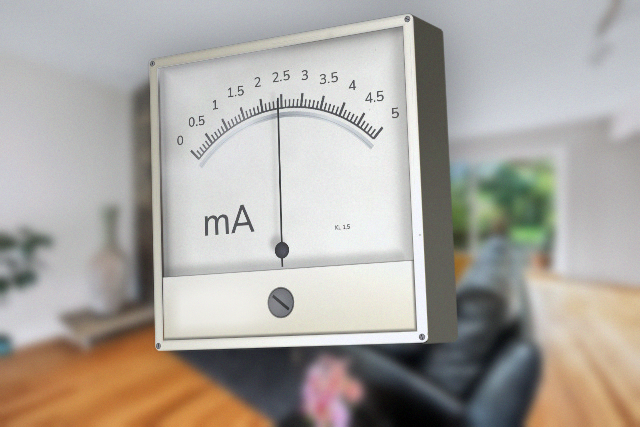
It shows value=2.5 unit=mA
